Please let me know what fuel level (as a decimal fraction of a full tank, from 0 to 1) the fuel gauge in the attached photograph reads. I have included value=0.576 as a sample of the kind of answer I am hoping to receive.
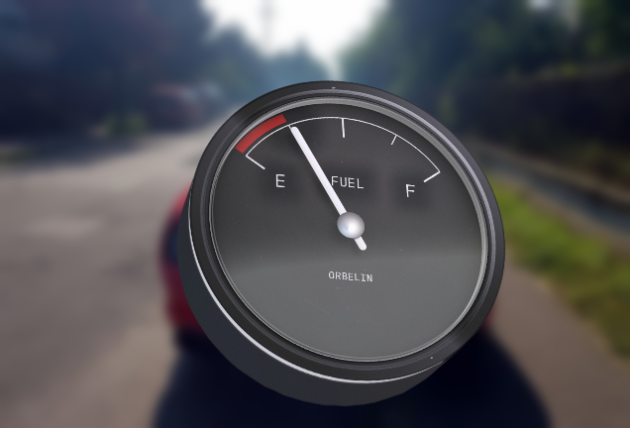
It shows value=0.25
